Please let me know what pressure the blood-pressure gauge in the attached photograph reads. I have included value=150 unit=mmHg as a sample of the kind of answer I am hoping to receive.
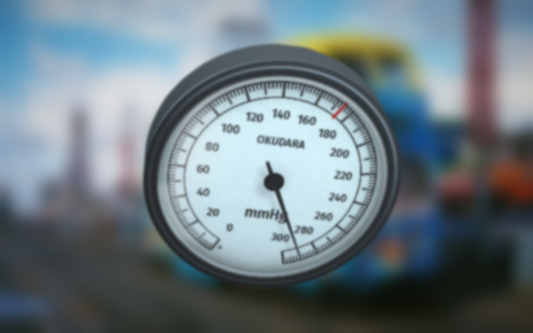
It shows value=290 unit=mmHg
